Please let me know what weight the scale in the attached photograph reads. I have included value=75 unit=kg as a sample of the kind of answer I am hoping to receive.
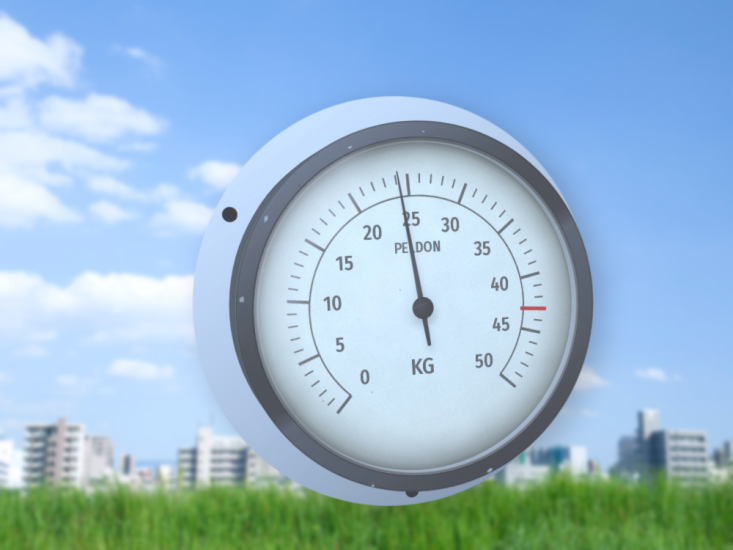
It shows value=24 unit=kg
